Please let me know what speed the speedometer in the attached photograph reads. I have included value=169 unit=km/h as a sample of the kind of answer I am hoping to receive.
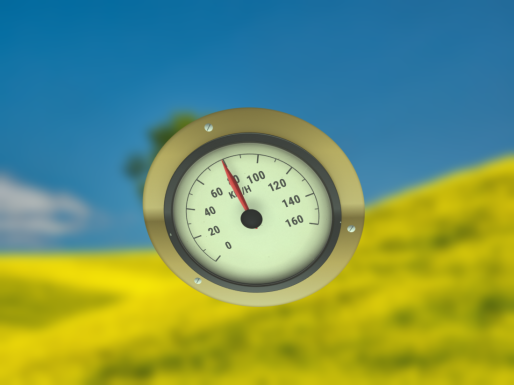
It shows value=80 unit=km/h
